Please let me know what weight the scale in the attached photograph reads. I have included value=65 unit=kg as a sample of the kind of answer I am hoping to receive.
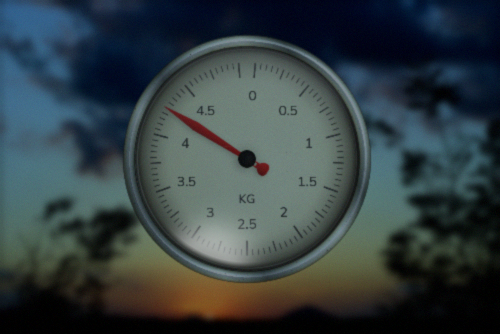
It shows value=4.25 unit=kg
